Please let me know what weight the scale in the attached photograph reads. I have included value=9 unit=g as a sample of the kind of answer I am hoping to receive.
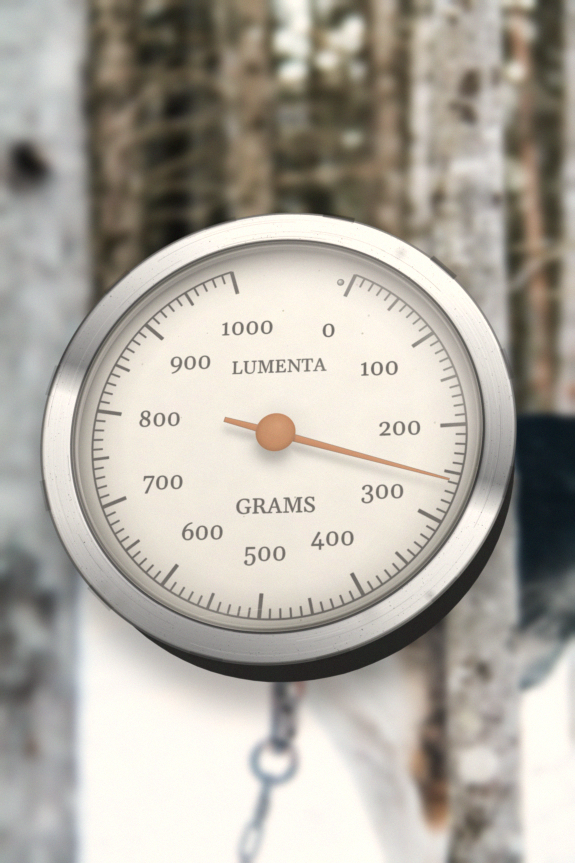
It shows value=260 unit=g
